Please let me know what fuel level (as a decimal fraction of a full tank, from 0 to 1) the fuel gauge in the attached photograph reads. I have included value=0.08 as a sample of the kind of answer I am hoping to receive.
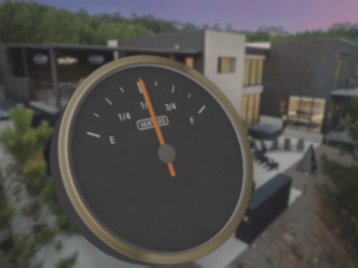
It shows value=0.5
